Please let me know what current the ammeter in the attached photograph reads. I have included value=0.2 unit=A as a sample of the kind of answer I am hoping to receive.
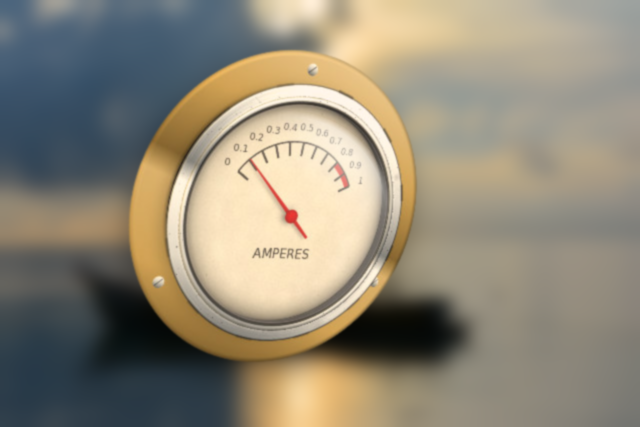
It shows value=0.1 unit=A
